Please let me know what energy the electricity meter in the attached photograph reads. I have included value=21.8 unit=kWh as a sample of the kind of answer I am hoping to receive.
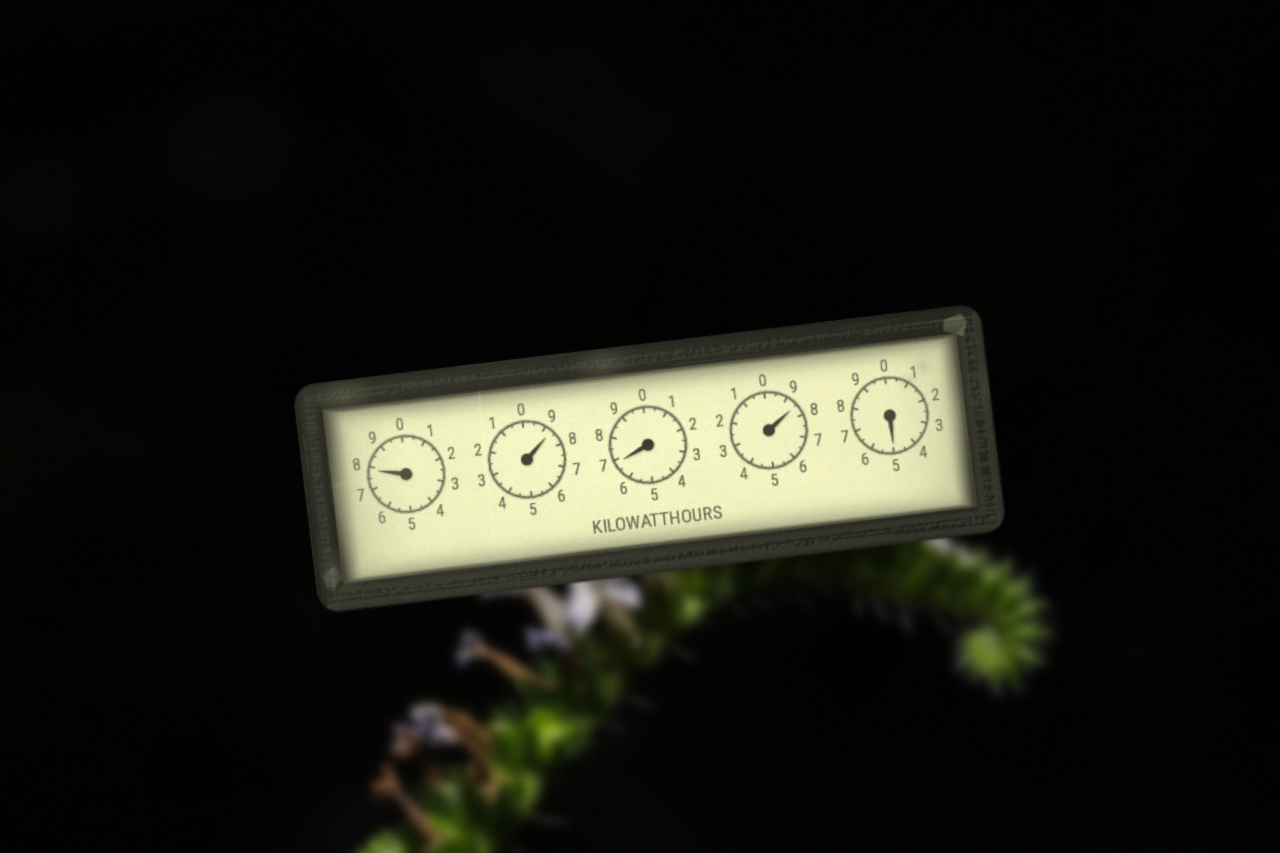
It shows value=78685 unit=kWh
